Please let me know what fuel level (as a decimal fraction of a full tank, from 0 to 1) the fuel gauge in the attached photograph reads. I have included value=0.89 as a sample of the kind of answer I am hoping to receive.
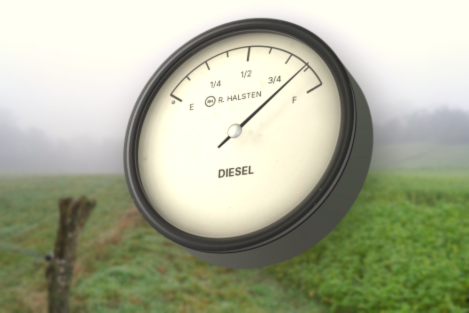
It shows value=0.875
